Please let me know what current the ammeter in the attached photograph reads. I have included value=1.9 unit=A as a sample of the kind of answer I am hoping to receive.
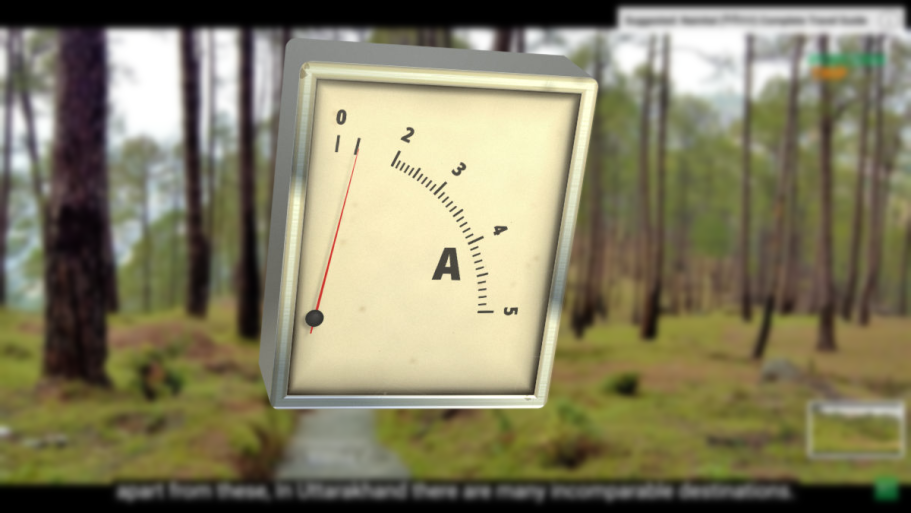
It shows value=1 unit=A
